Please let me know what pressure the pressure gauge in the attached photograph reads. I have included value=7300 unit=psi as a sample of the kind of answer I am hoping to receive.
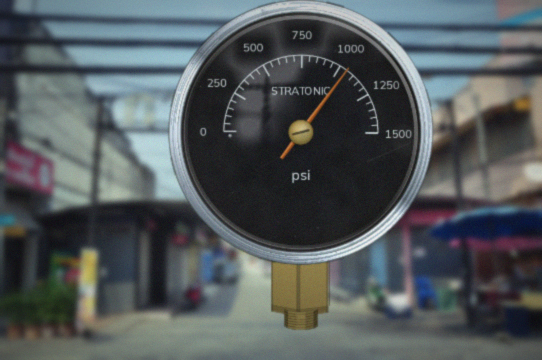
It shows value=1050 unit=psi
